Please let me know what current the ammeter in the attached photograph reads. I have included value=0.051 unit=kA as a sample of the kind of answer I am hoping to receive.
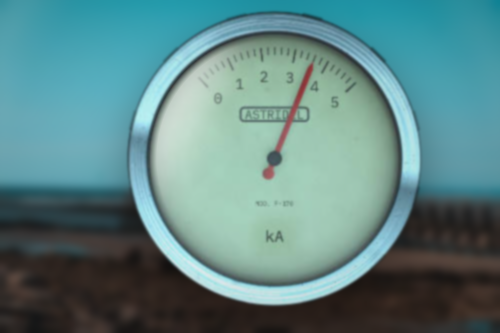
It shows value=3.6 unit=kA
